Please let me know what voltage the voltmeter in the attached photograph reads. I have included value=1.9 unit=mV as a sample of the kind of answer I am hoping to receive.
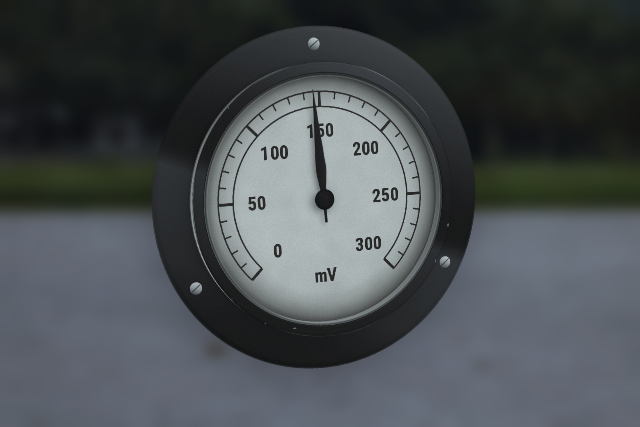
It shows value=145 unit=mV
